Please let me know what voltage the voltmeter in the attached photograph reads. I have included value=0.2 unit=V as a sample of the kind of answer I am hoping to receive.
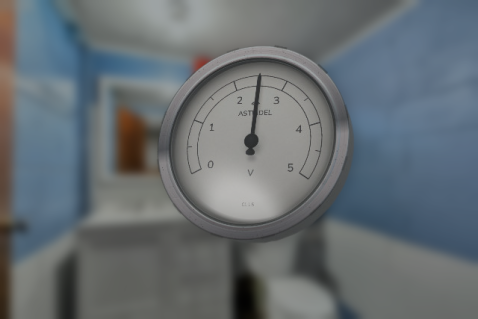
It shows value=2.5 unit=V
